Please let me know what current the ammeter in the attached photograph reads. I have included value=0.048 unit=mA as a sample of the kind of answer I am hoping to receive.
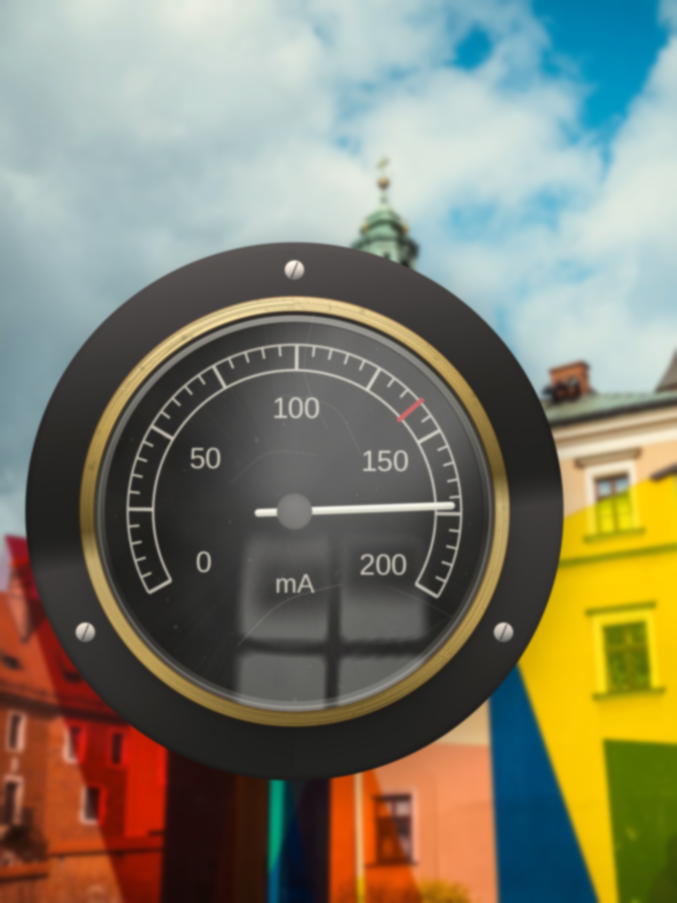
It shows value=172.5 unit=mA
